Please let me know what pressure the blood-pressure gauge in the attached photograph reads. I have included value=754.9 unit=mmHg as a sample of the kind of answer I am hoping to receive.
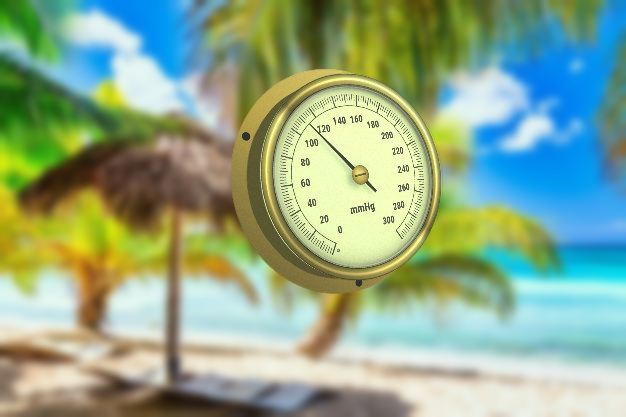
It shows value=110 unit=mmHg
